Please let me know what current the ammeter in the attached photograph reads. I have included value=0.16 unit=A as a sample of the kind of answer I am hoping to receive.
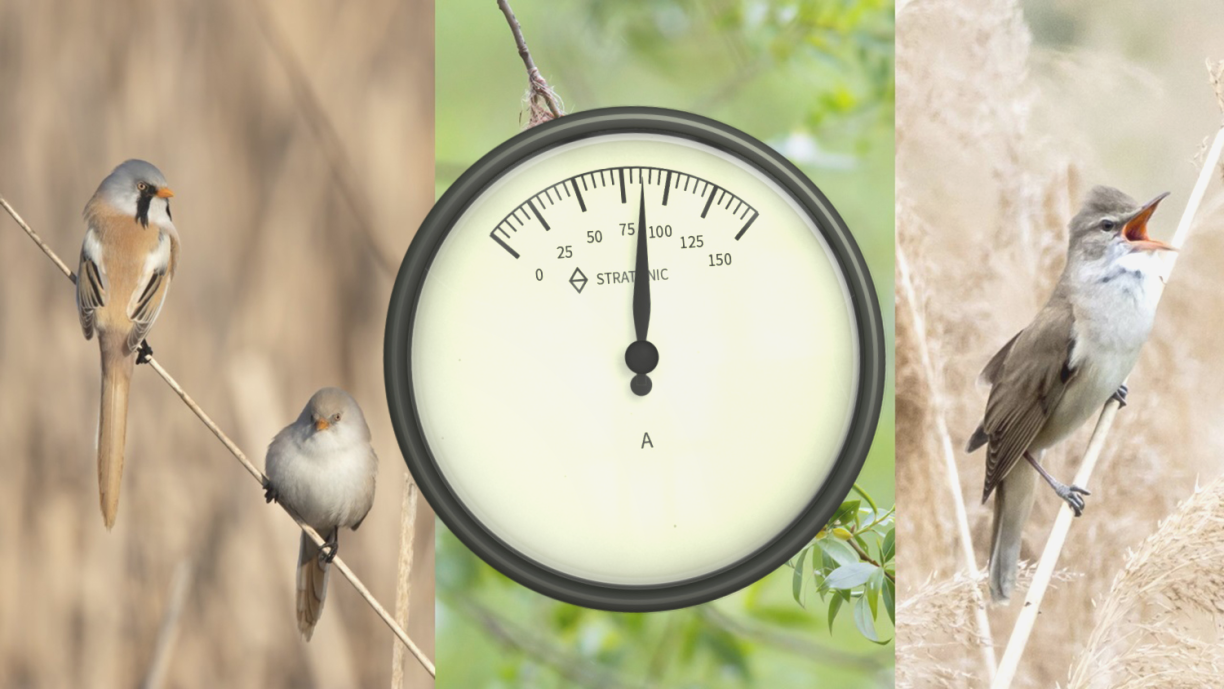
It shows value=85 unit=A
